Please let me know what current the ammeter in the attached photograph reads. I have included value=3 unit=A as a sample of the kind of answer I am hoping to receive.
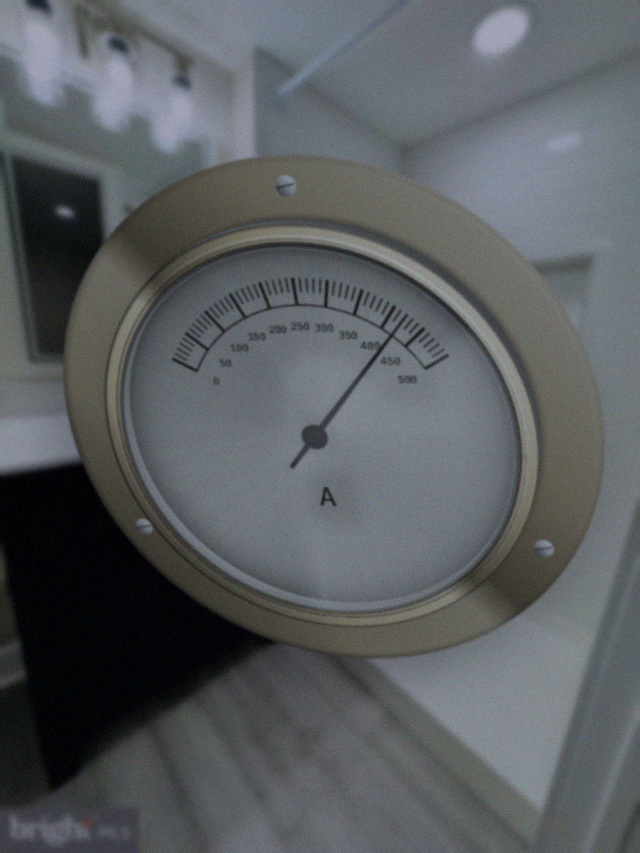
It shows value=420 unit=A
